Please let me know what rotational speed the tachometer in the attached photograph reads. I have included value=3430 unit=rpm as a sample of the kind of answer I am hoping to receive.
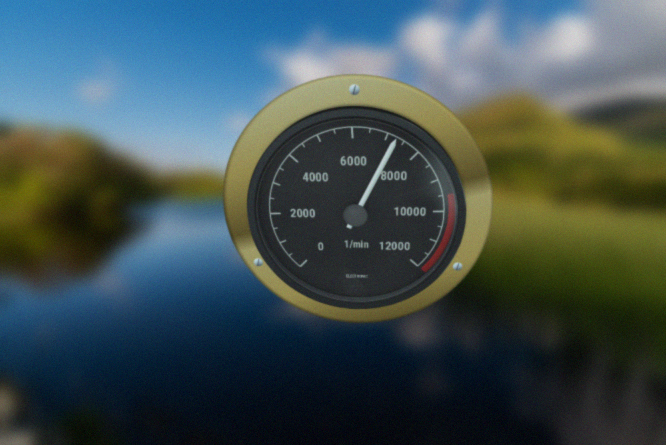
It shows value=7250 unit=rpm
